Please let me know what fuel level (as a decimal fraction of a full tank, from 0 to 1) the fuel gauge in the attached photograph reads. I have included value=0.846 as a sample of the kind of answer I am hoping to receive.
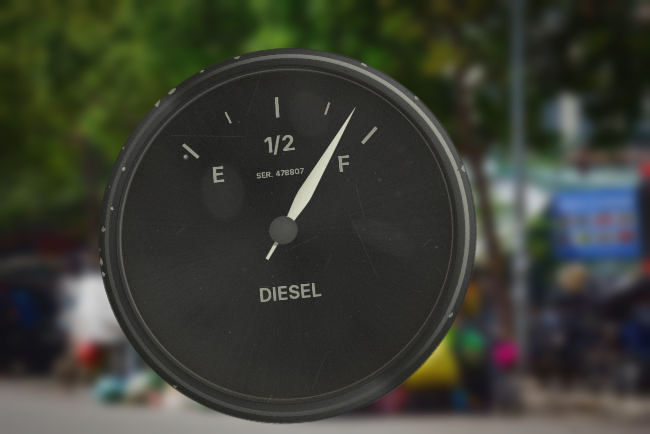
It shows value=0.875
